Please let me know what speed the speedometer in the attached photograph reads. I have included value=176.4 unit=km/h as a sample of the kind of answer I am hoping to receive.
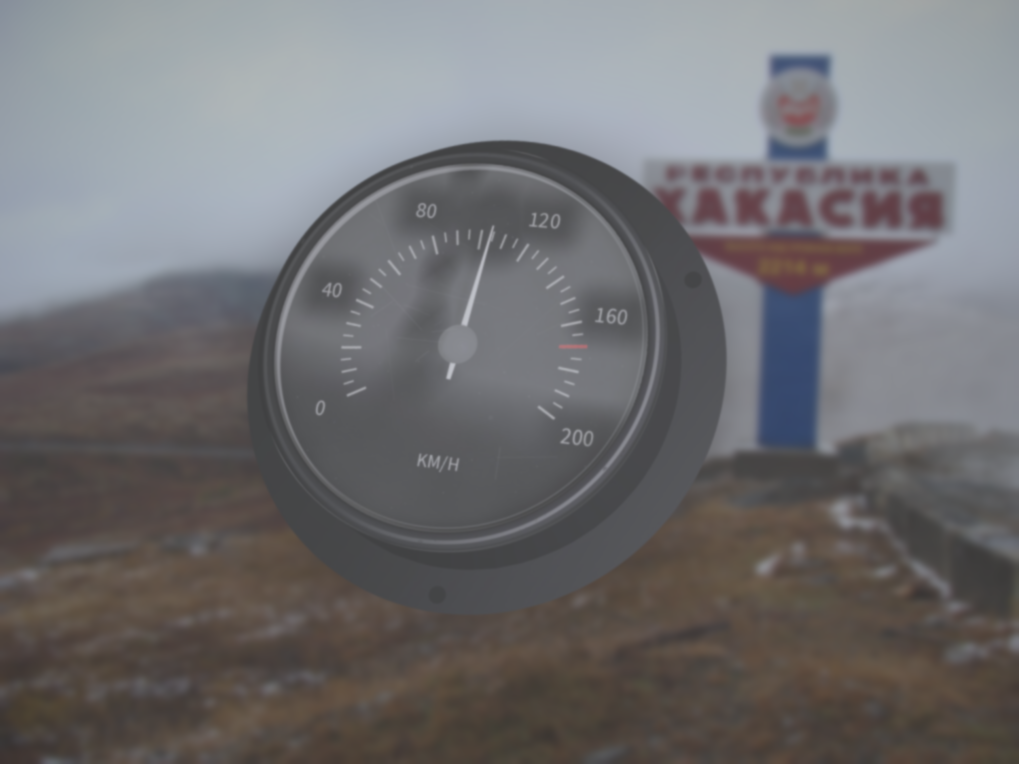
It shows value=105 unit=km/h
